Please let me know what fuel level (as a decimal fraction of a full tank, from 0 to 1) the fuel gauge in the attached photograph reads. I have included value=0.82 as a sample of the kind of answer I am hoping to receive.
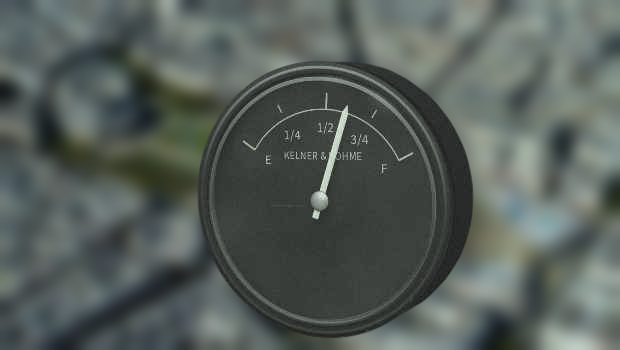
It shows value=0.625
